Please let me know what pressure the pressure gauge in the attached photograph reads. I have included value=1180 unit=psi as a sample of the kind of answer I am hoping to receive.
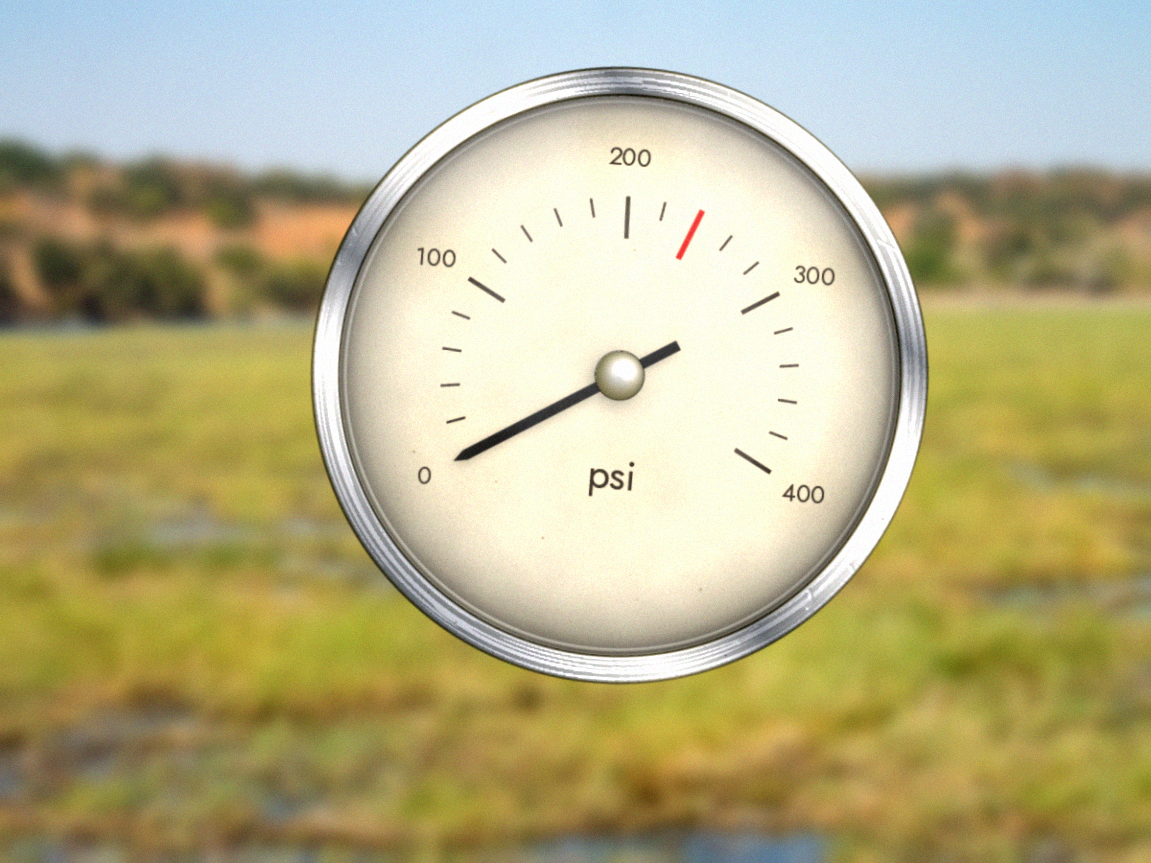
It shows value=0 unit=psi
